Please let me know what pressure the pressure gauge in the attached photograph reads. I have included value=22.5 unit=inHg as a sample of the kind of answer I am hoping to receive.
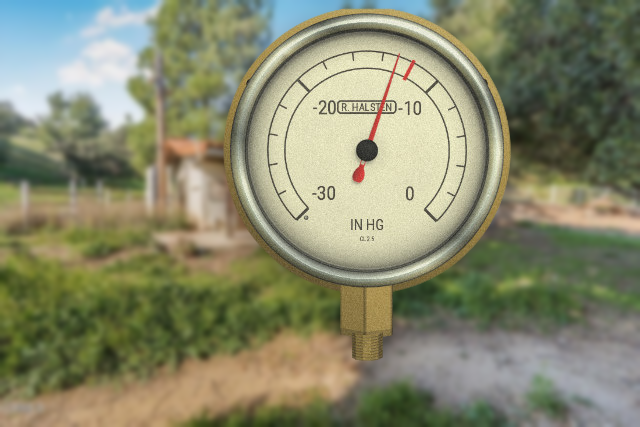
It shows value=-13 unit=inHg
